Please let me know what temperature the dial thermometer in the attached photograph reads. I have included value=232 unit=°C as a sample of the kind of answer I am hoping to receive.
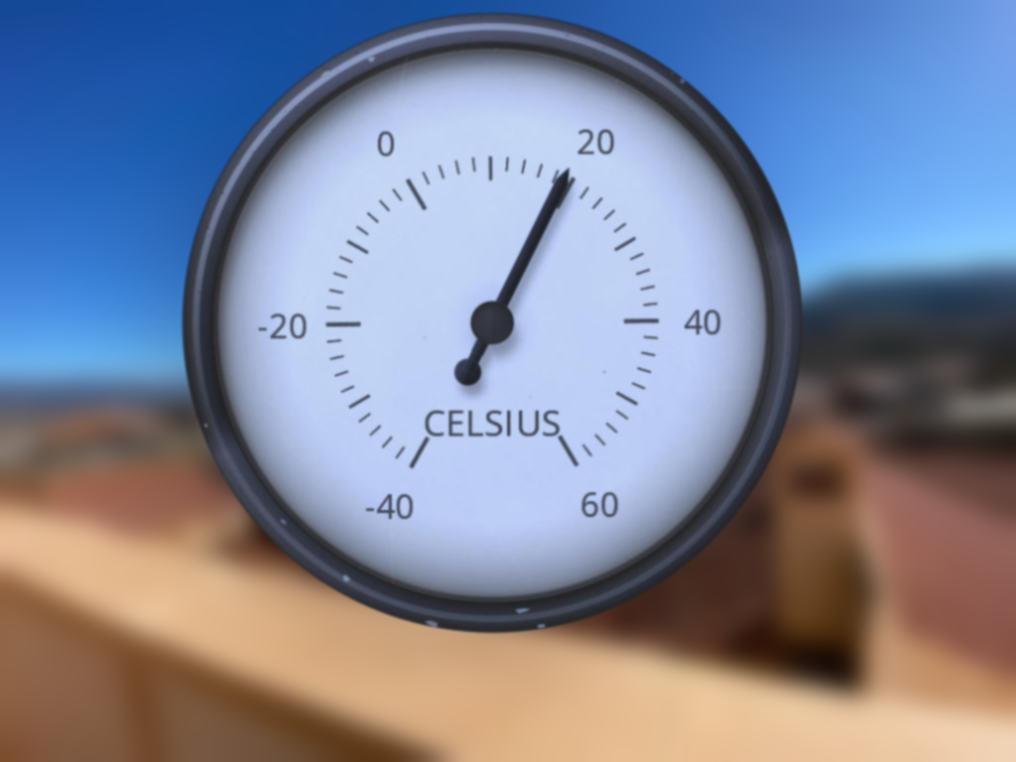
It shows value=19 unit=°C
